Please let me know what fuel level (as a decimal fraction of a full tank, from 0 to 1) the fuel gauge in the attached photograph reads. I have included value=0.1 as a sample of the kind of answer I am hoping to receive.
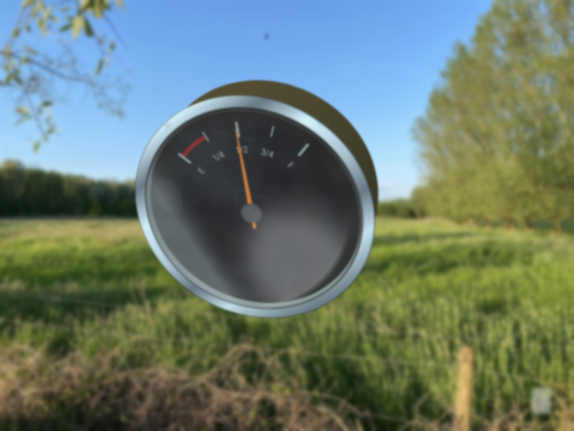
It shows value=0.5
